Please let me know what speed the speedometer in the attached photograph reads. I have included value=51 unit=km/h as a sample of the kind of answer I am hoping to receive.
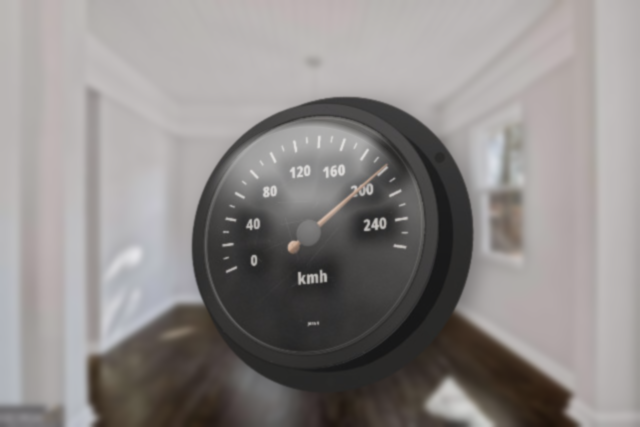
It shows value=200 unit=km/h
